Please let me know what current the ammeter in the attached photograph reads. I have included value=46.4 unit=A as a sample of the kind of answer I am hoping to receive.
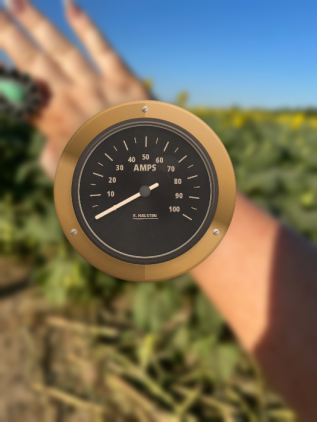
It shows value=0 unit=A
